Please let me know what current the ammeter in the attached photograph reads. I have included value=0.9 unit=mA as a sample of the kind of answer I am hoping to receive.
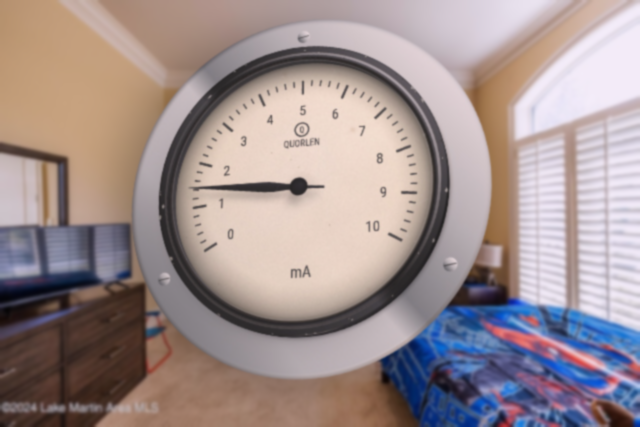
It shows value=1.4 unit=mA
